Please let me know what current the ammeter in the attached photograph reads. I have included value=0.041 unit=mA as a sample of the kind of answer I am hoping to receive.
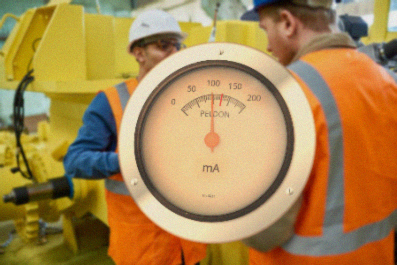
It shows value=100 unit=mA
